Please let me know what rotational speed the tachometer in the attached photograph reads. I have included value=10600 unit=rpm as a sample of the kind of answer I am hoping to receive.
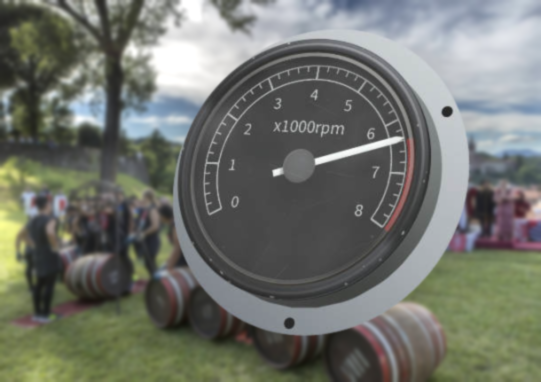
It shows value=6400 unit=rpm
